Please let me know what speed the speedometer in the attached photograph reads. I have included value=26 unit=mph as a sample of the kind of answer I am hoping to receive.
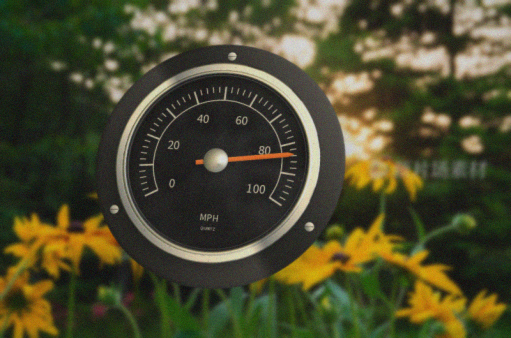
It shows value=84 unit=mph
